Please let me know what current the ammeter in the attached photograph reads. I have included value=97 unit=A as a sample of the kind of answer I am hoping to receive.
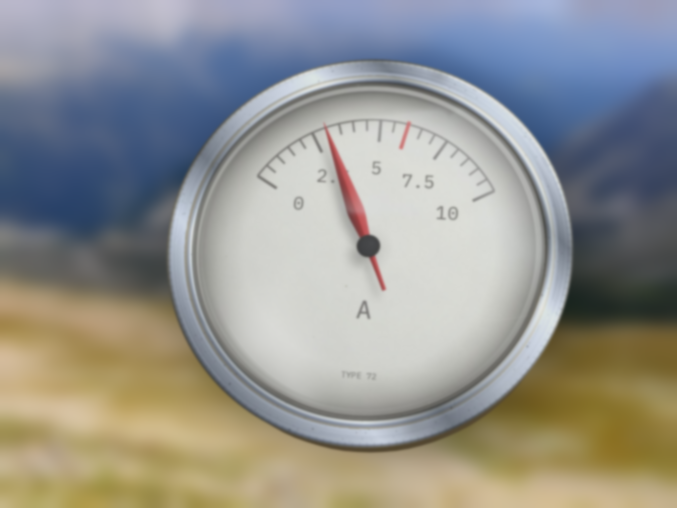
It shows value=3 unit=A
